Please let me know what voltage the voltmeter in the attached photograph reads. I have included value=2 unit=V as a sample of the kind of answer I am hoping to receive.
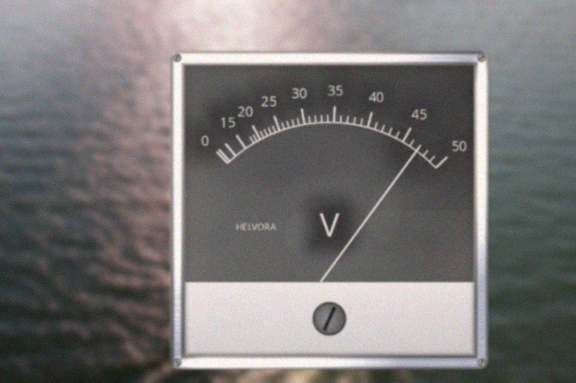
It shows value=47 unit=V
